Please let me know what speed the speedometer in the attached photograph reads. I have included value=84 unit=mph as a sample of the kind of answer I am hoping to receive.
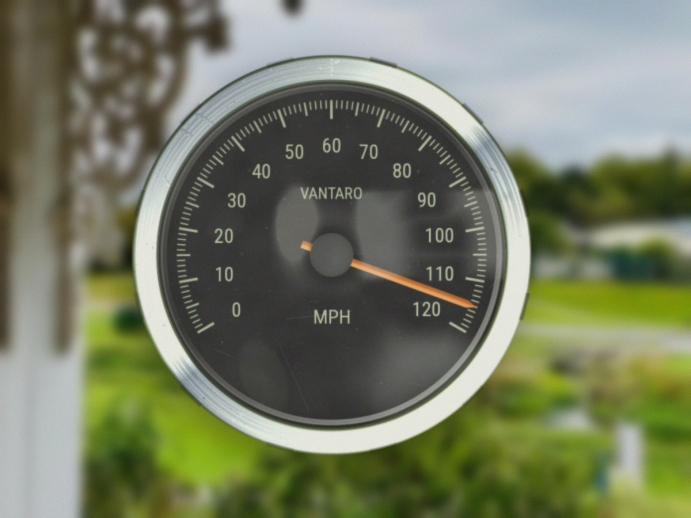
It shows value=115 unit=mph
